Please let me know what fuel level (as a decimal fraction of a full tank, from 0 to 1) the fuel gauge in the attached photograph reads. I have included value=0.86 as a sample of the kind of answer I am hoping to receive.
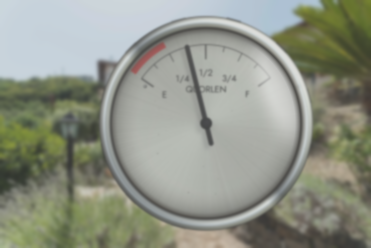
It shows value=0.375
